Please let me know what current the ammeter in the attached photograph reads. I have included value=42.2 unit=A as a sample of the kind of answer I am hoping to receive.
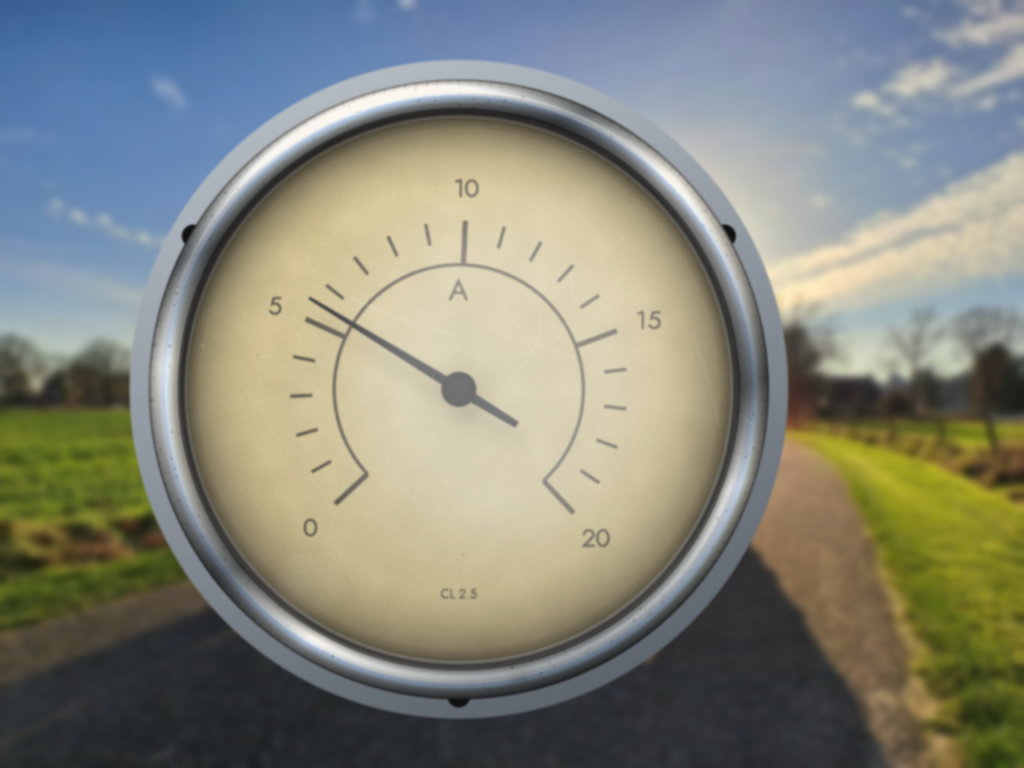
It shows value=5.5 unit=A
